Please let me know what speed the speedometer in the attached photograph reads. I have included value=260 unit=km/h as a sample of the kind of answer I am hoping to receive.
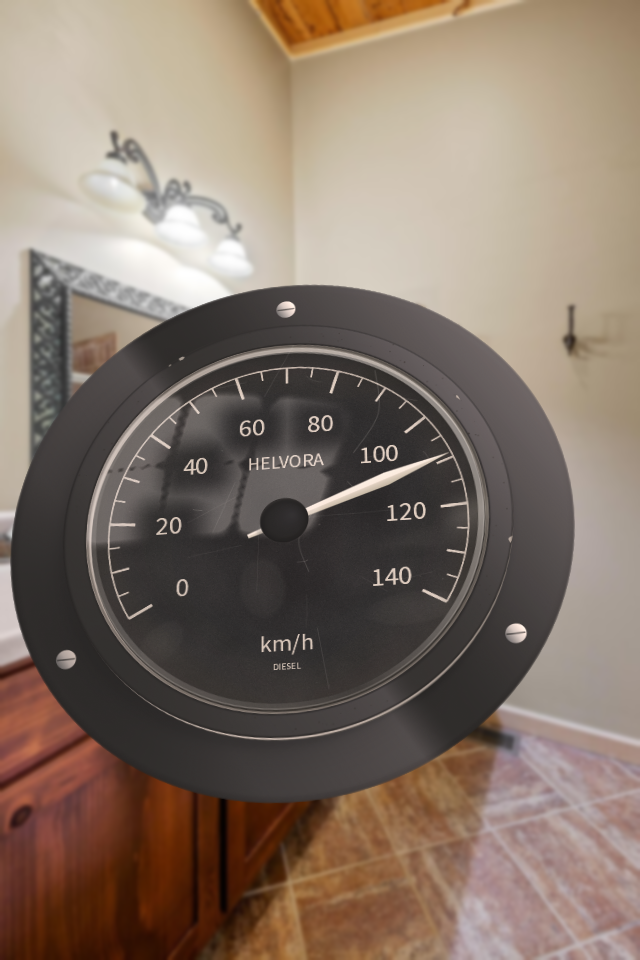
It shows value=110 unit=km/h
